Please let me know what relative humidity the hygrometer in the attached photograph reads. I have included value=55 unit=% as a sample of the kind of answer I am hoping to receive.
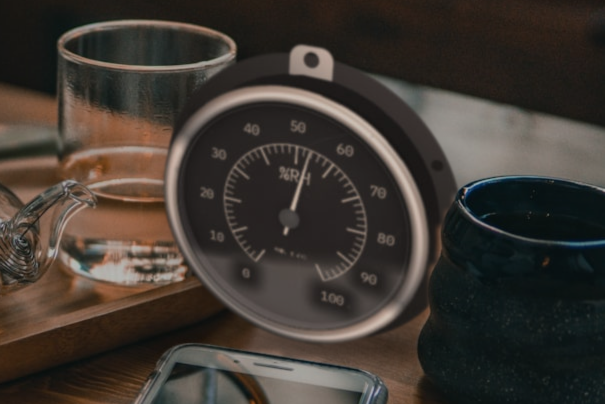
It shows value=54 unit=%
